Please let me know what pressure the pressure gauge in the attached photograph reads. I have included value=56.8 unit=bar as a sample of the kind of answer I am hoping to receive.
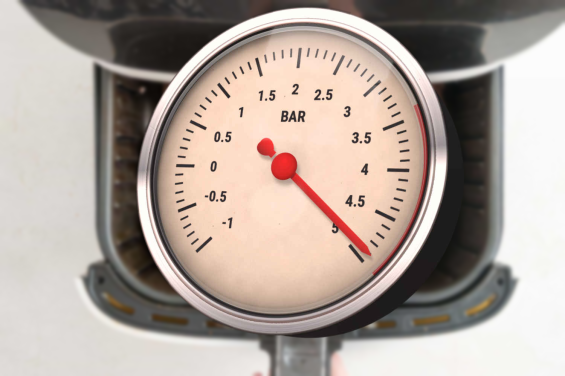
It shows value=4.9 unit=bar
